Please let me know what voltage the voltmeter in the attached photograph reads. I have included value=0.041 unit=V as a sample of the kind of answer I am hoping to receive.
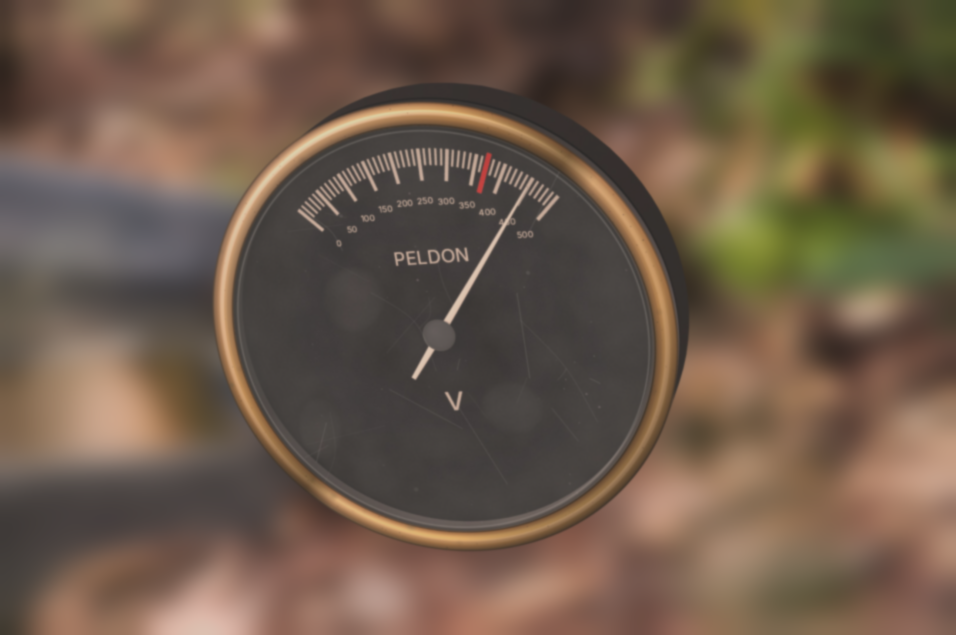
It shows value=450 unit=V
